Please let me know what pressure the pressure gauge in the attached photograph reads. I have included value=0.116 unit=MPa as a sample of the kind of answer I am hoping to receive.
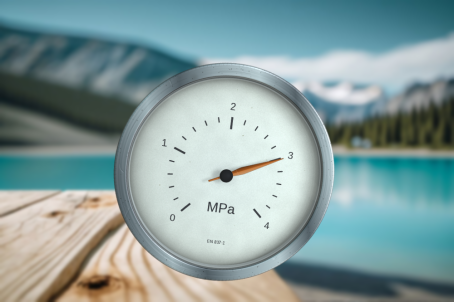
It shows value=3 unit=MPa
